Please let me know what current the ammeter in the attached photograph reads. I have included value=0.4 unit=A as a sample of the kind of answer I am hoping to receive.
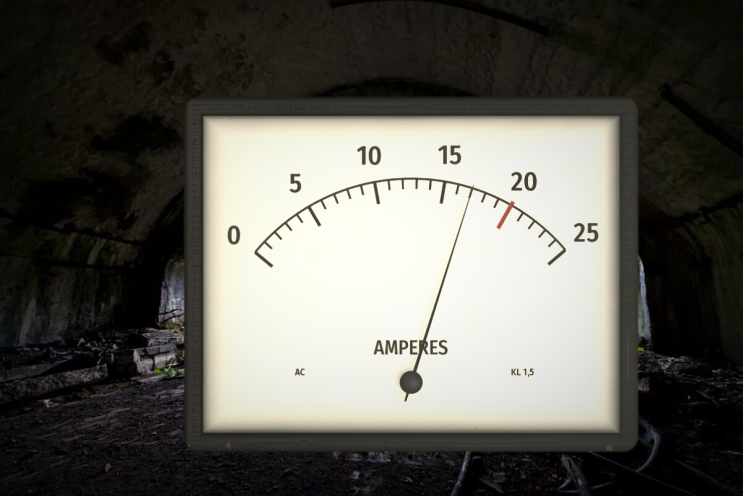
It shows value=17 unit=A
